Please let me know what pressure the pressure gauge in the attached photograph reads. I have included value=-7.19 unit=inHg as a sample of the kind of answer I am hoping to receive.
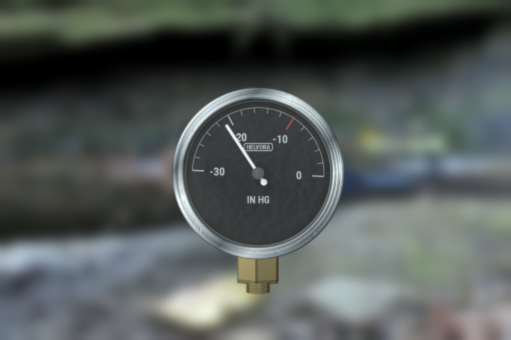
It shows value=-21 unit=inHg
